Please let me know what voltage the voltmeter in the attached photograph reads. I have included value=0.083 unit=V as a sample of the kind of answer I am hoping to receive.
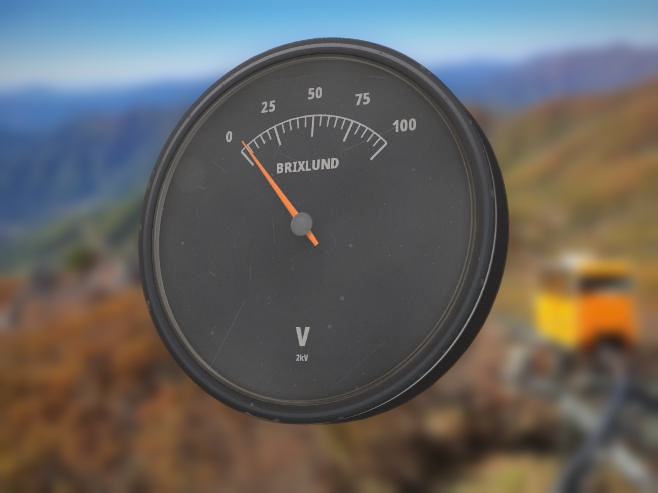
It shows value=5 unit=V
